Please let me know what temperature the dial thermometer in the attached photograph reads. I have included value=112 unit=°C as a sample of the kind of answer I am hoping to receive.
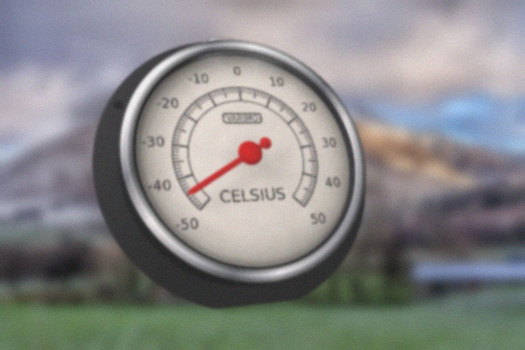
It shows value=-45 unit=°C
